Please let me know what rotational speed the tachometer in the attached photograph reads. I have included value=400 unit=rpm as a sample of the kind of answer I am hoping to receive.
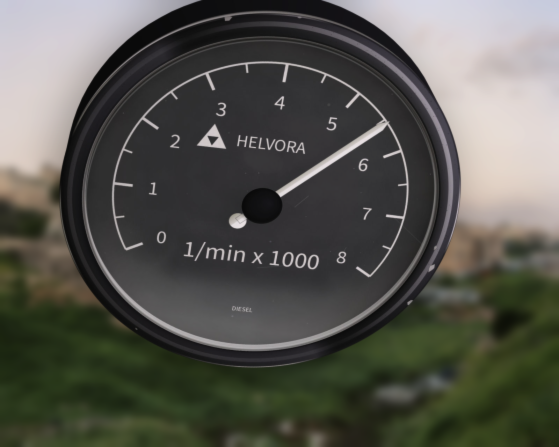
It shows value=5500 unit=rpm
